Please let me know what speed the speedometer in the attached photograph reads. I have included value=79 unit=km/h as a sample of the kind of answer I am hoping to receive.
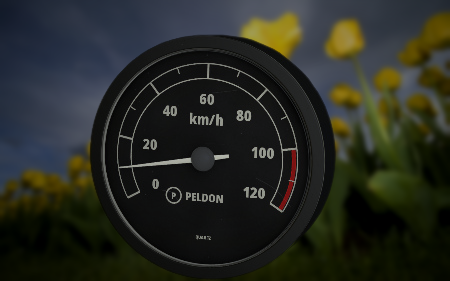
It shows value=10 unit=km/h
